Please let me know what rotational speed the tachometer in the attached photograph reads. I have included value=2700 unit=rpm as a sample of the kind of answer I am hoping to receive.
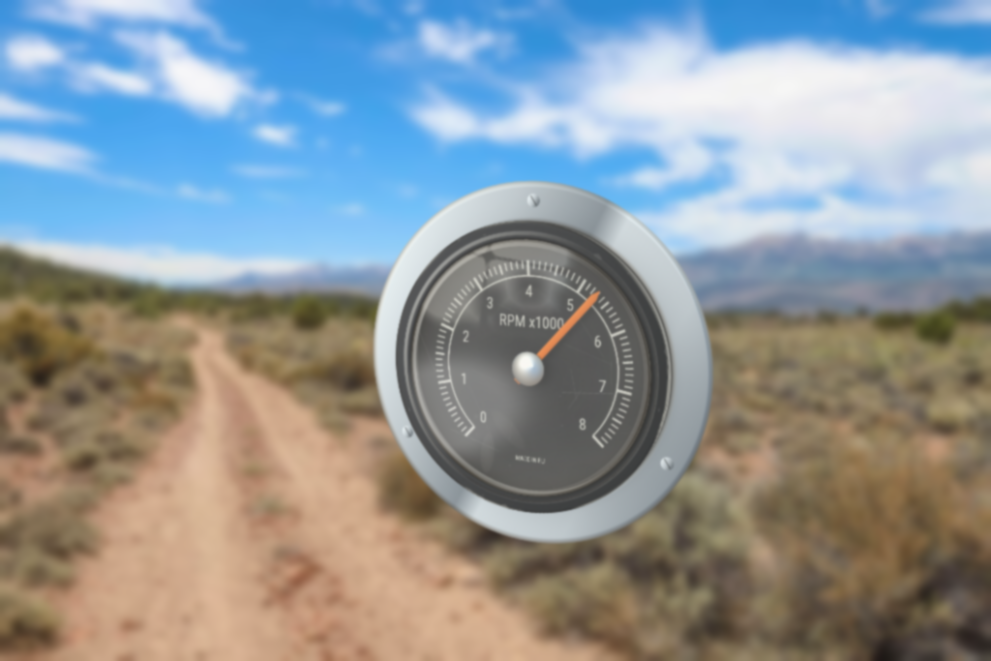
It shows value=5300 unit=rpm
